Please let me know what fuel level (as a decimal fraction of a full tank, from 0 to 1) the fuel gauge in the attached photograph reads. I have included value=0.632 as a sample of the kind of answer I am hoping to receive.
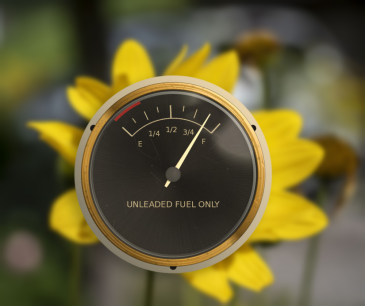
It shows value=0.875
